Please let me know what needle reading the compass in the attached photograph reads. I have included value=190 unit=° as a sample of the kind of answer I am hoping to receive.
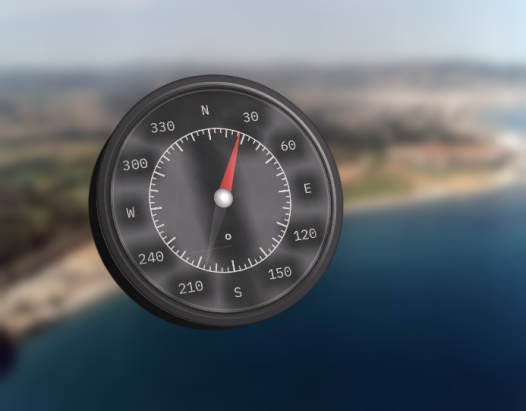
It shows value=25 unit=°
